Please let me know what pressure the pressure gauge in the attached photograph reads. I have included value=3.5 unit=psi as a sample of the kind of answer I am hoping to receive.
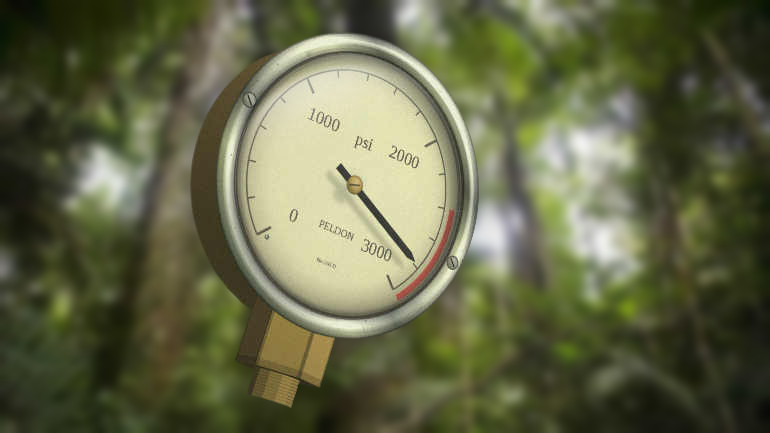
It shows value=2800 unit=psi
